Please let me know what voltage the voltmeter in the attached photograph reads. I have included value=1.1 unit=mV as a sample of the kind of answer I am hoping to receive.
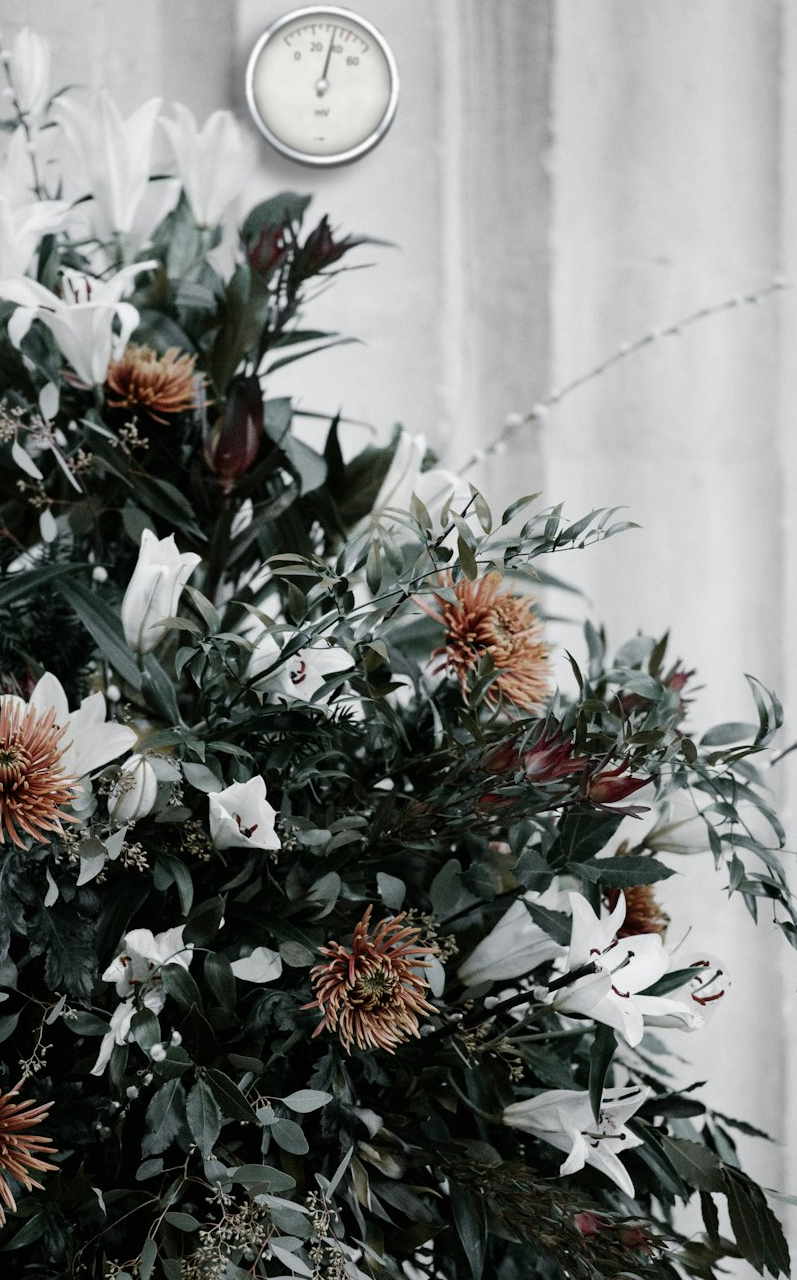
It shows value=35 unit=mV
